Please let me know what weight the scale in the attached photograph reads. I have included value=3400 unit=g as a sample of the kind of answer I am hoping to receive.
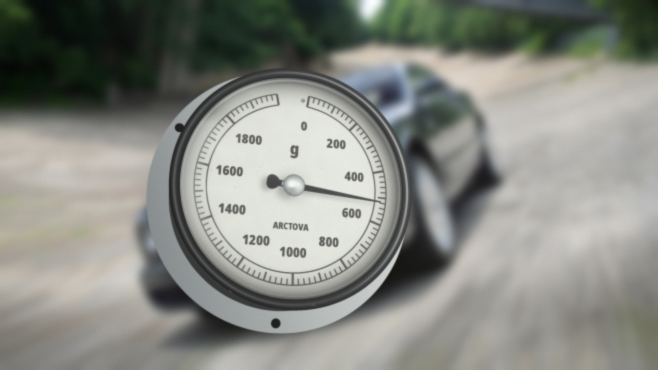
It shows value=520 unit=g
